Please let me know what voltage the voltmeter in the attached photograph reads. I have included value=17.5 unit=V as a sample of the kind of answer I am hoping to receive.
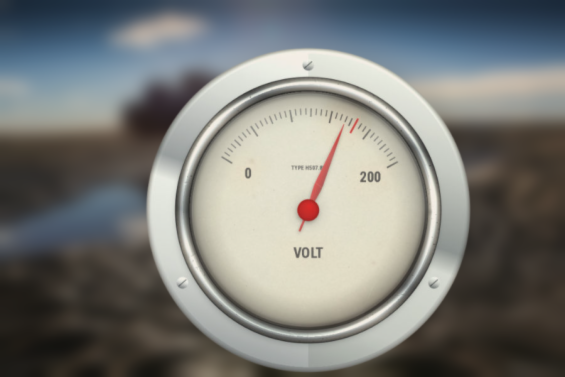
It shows value=135 unit=V
